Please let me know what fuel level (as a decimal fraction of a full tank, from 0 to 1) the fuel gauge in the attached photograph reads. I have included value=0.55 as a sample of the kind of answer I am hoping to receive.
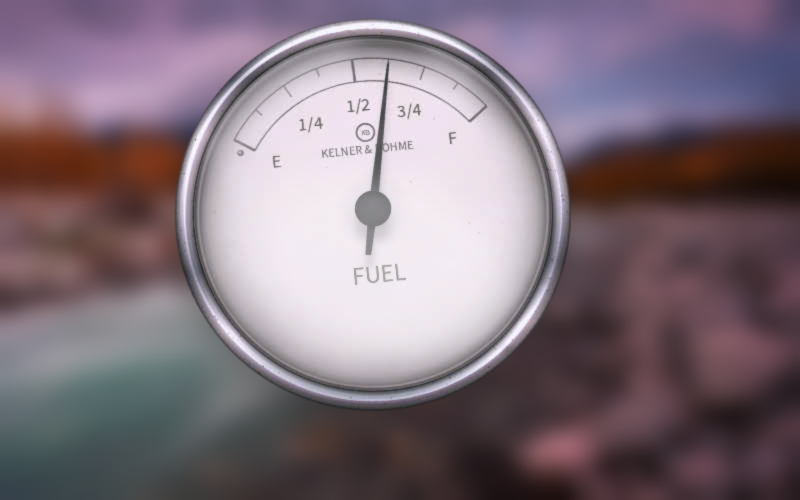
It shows value=0.625
